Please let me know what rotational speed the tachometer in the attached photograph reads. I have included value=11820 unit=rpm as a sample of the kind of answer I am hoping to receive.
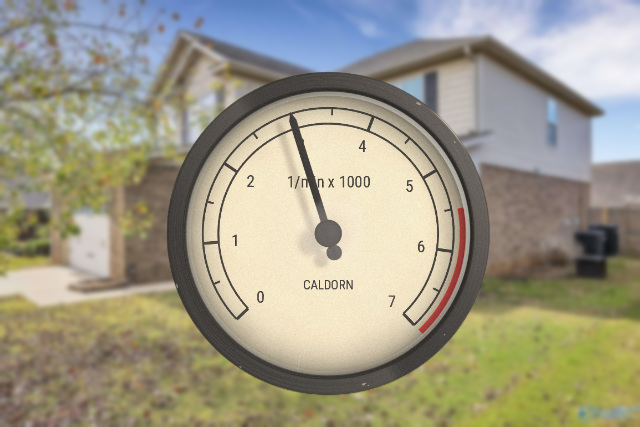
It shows value=3000 unit=rpm
